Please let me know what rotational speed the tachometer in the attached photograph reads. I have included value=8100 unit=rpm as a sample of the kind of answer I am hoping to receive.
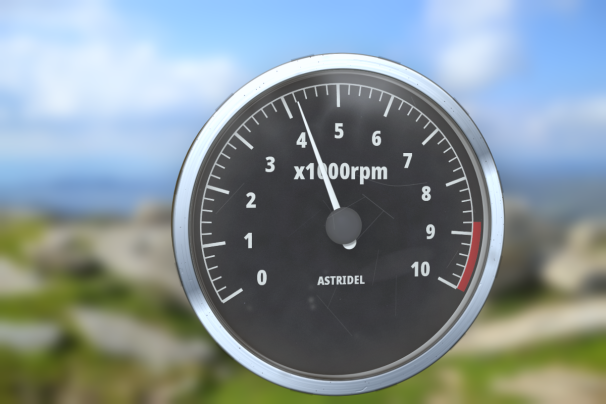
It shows value=4200 unit=rpm
